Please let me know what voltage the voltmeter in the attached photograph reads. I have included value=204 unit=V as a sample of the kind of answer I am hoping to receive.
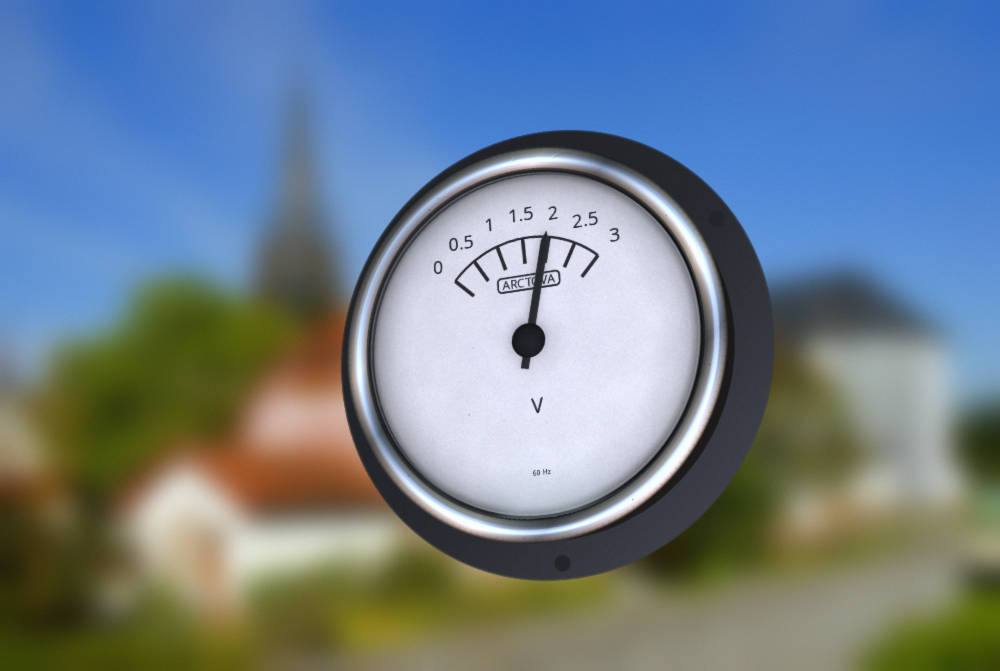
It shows value=2 unit=V
